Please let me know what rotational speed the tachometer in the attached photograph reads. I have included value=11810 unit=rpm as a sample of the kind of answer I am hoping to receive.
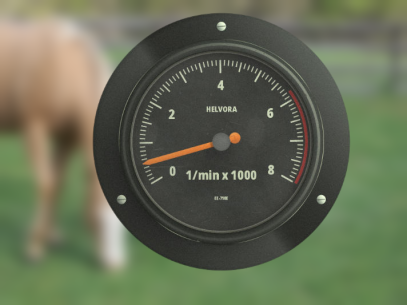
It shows value=500 unit=rpm
